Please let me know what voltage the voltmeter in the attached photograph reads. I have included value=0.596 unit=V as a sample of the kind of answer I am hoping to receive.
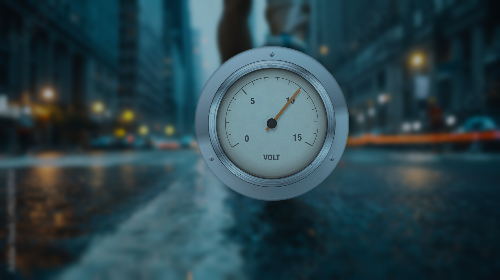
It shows value=10 unit=V
